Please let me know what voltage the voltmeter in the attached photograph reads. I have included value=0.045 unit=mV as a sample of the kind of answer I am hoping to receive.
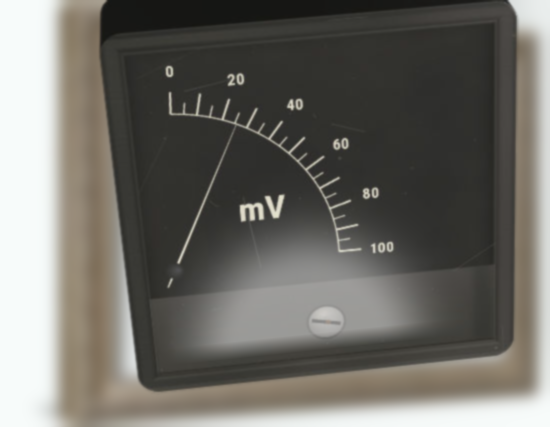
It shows value=25 unit=mV
